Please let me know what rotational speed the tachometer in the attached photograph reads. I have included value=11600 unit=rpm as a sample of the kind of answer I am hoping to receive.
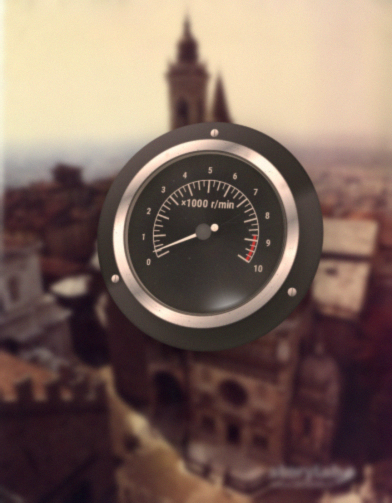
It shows value=250 unit=rpm
